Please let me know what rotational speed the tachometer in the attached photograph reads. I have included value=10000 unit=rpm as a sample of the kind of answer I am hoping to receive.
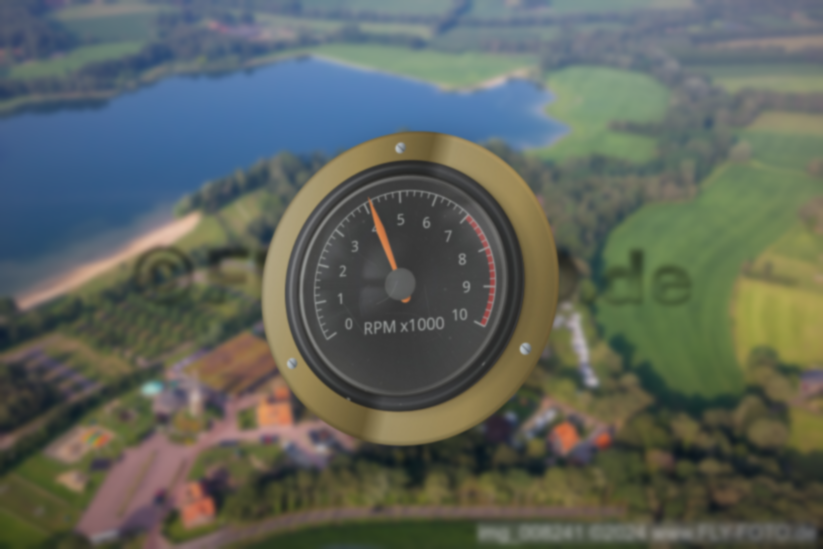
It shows value=4200 unit=rpm
